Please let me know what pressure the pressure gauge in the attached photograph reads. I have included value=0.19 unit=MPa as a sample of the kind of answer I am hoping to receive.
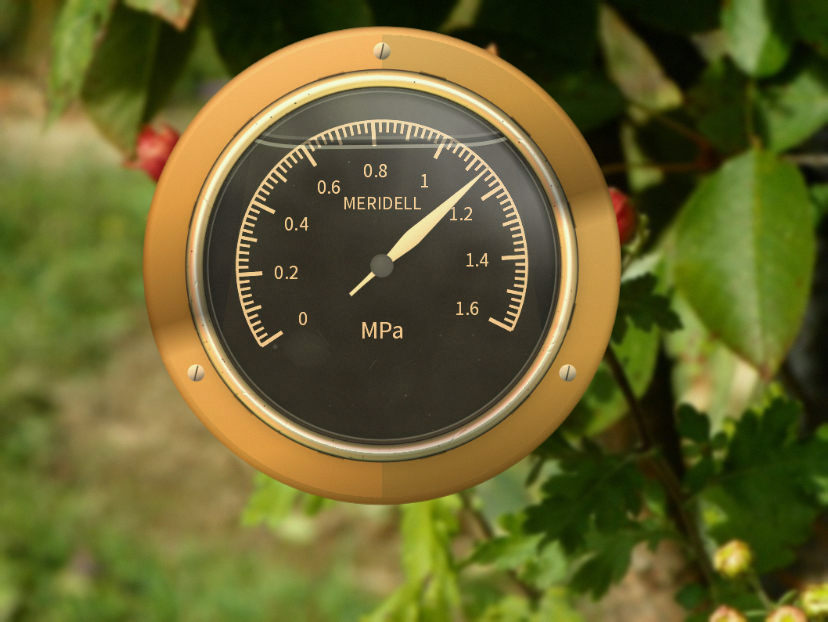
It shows value=1.14 unit=MPa
